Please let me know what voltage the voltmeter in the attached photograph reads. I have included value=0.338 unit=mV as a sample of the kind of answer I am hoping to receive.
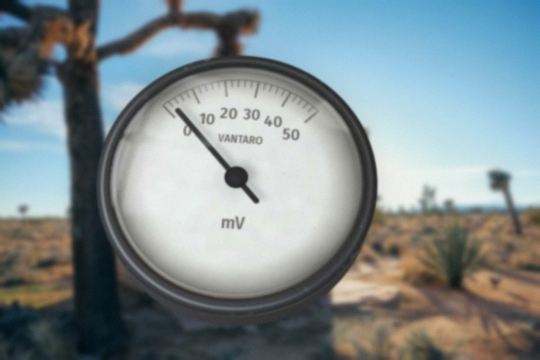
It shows value=2 unit=mV
